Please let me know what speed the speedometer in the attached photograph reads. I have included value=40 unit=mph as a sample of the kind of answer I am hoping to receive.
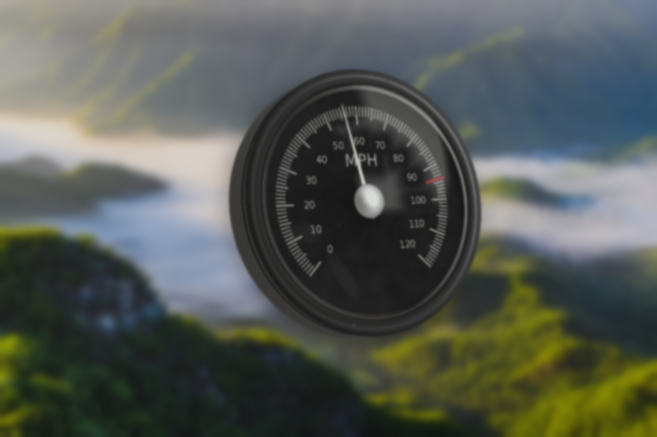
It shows value=55 unit=mph
